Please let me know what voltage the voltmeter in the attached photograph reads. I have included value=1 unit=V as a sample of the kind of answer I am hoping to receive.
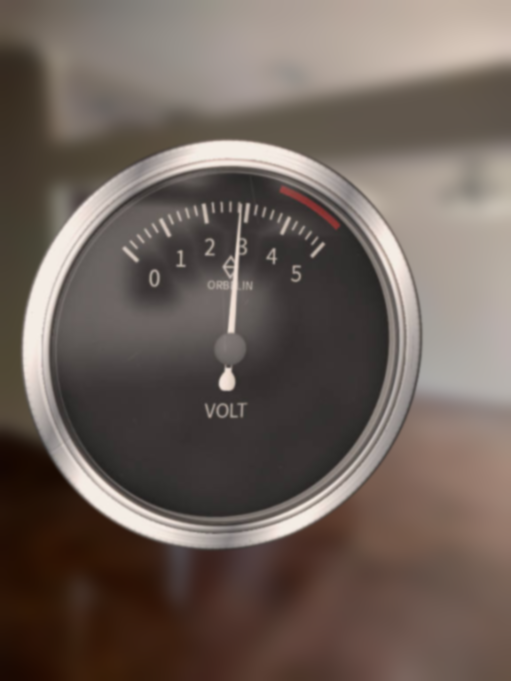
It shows value=2.8 unit=V
